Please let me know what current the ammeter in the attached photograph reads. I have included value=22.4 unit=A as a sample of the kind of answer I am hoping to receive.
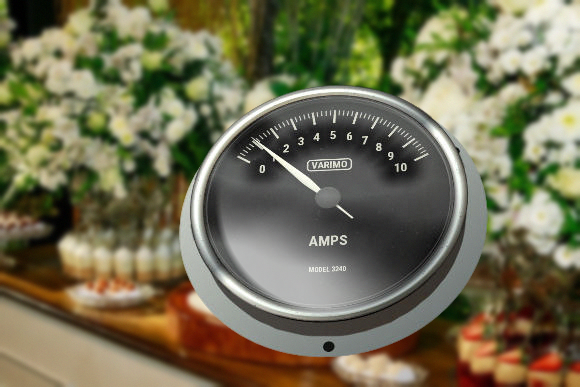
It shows value=1 unit=A
